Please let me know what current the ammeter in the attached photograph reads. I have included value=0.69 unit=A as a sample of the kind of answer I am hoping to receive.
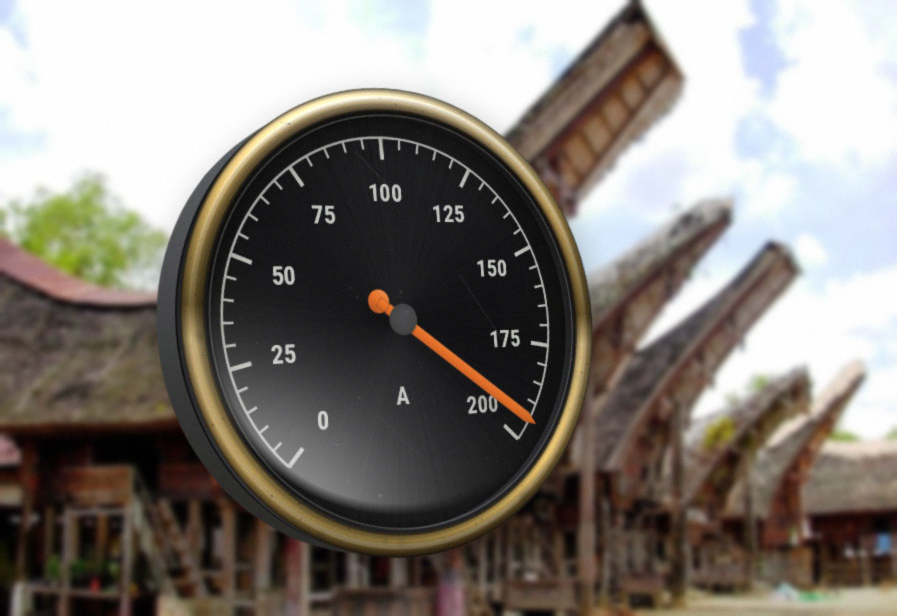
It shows value=195 unit=A
